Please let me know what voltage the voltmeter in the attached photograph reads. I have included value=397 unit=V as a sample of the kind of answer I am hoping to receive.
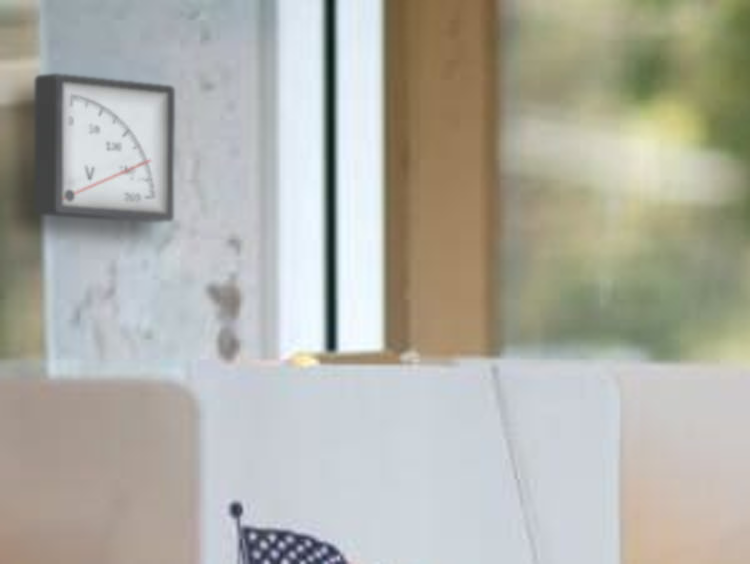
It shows value=150 unit=V
